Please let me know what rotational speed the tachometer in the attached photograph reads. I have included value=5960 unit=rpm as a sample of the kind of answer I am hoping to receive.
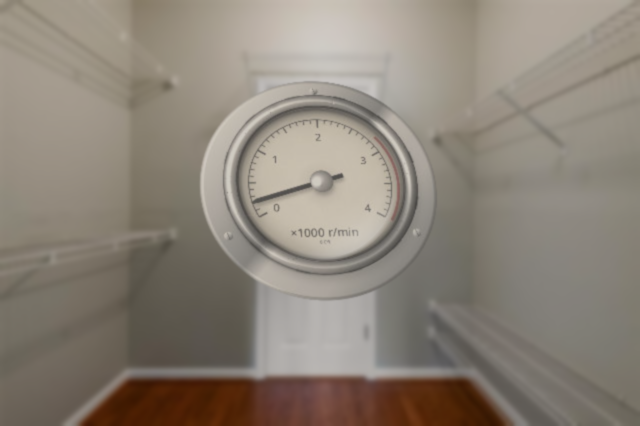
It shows value=200 unit=rpm
